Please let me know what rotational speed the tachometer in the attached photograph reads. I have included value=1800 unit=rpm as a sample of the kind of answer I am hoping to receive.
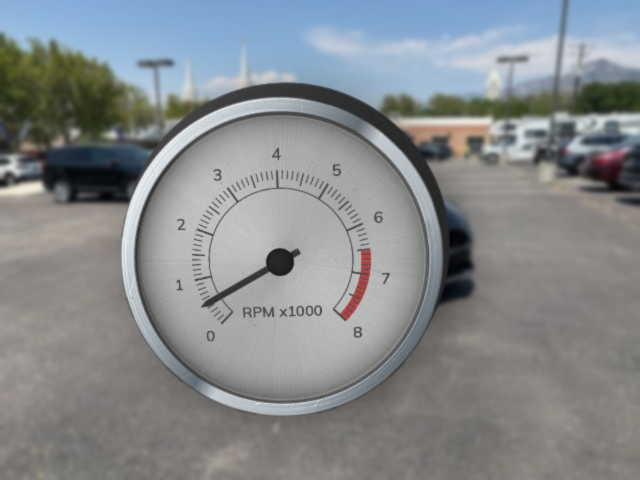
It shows value=500 unit=rpm
